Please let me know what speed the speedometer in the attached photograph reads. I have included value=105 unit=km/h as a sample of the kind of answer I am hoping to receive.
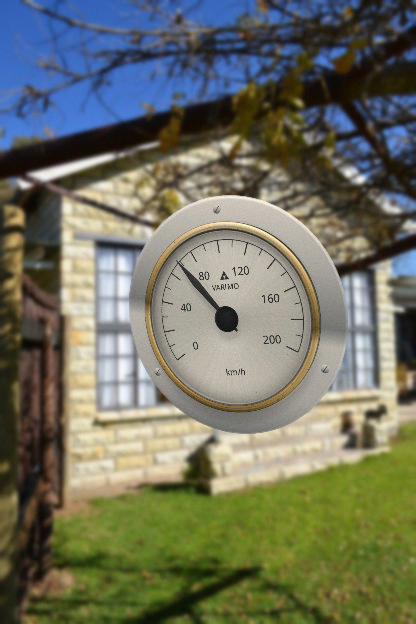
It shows value=70 unit=km/h
